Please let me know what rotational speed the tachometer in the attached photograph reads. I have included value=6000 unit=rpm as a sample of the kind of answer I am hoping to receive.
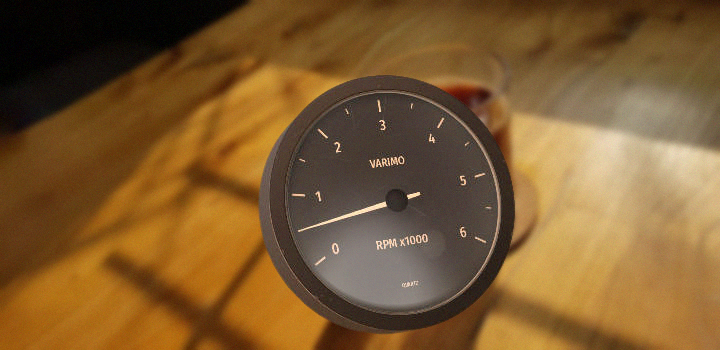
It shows value=500 unit=rpm
